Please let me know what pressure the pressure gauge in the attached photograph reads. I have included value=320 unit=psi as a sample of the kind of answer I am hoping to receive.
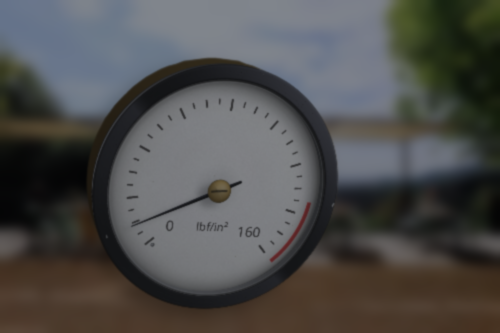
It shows value=10 unit=psi
